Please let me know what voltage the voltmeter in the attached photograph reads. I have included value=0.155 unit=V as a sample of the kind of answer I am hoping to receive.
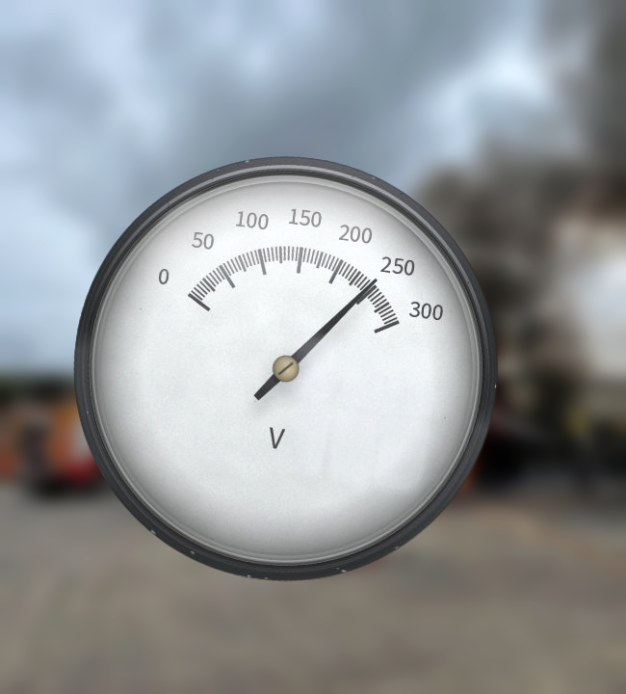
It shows value=245 unit=V
